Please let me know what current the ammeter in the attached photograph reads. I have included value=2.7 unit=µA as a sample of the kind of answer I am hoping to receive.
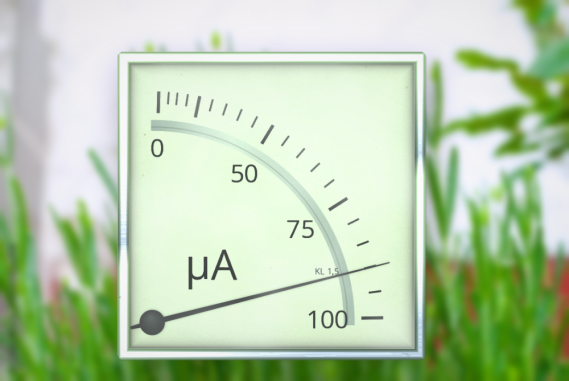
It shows value=90 unit=µA
